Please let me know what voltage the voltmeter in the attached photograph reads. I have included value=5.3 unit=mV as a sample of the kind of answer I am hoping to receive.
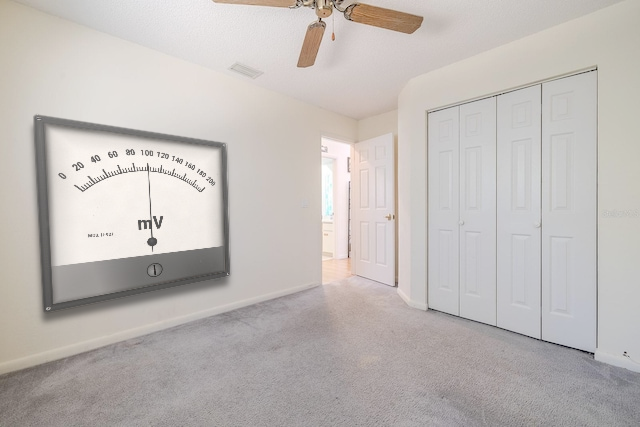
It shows value=100 unit=mV
